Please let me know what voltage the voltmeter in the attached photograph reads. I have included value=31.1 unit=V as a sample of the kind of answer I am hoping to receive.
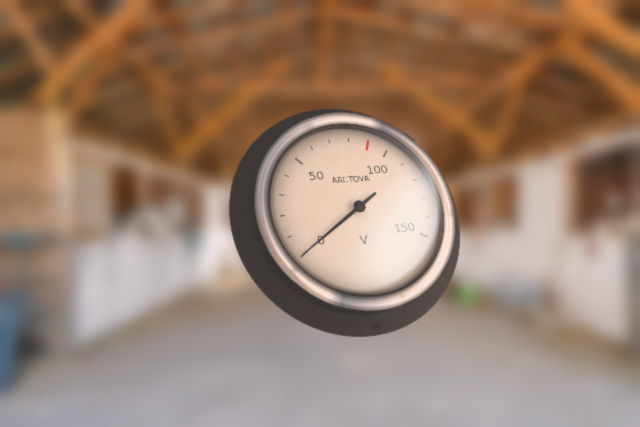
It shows value=0 unit=V
